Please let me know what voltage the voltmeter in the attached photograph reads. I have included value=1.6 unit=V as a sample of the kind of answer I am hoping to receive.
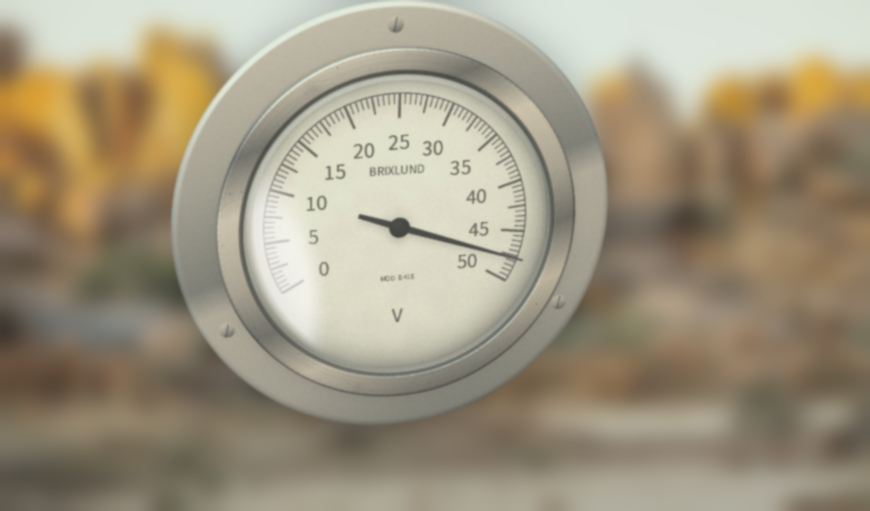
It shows value=47.5 unit=V
